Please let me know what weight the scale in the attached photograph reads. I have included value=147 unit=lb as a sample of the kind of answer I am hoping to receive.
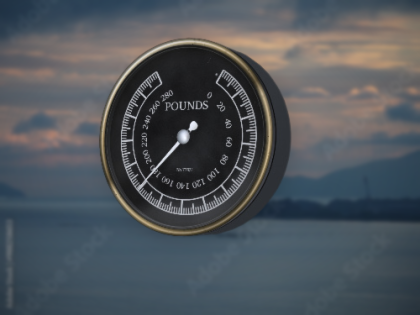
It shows value=180 unit=lb
